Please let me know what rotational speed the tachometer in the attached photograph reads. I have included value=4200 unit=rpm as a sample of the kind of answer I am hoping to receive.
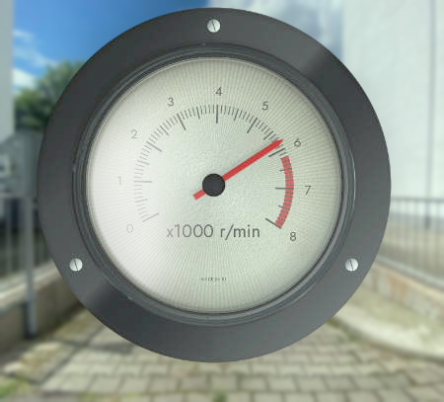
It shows value=5800 unit=rpm
